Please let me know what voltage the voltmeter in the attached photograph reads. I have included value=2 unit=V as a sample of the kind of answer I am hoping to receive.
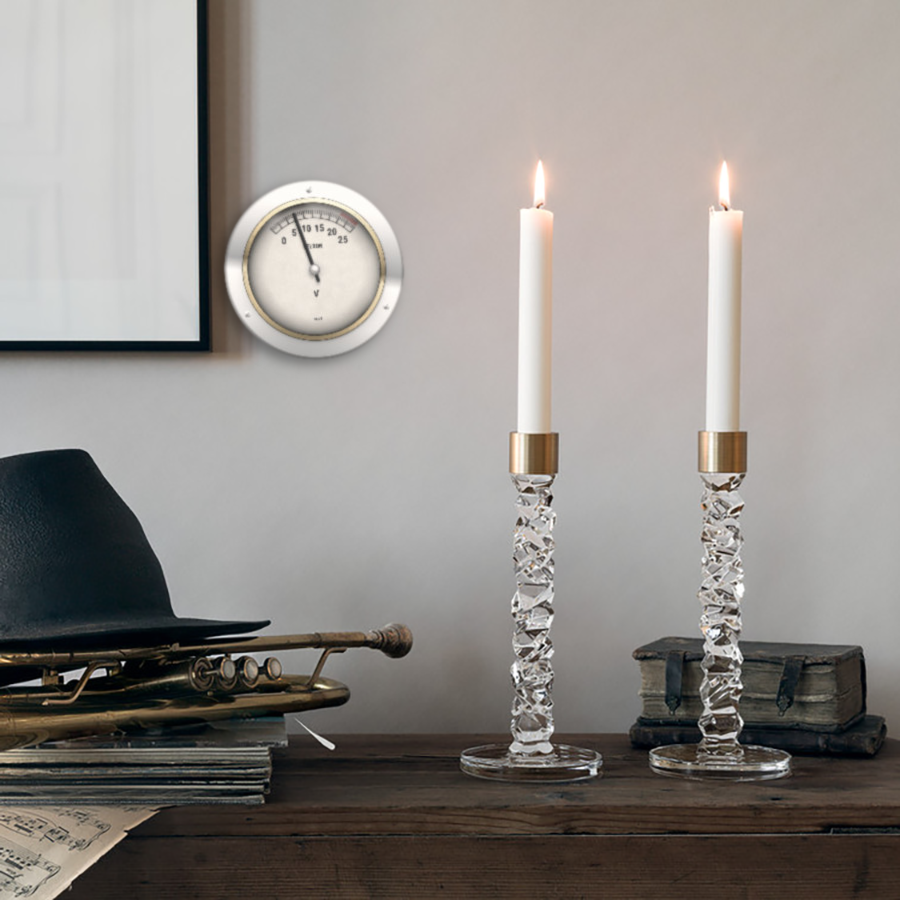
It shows value=7.5 unit=V
